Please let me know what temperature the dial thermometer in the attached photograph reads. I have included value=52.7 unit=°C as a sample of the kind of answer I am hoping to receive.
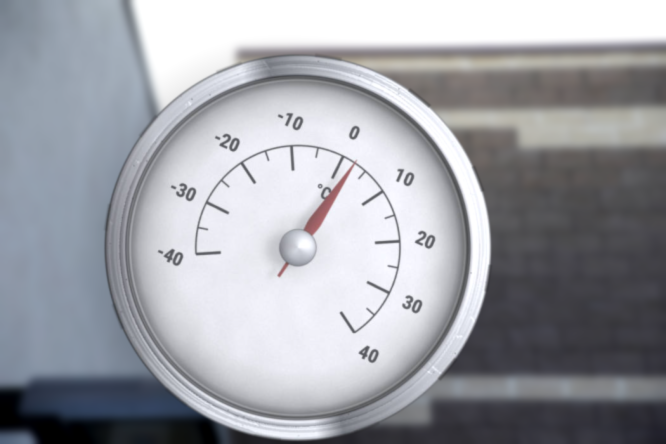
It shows value=2.5 unit=°C
